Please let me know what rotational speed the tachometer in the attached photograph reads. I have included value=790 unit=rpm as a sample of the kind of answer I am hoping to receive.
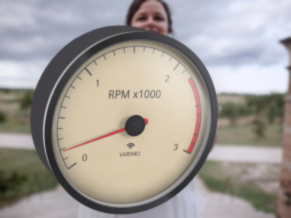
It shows value=200 unit=rpm
